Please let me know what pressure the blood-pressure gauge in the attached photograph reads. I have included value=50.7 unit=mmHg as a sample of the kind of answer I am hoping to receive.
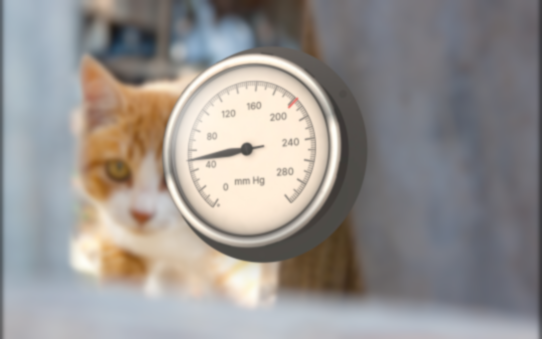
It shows value=50 unit=mmHg
